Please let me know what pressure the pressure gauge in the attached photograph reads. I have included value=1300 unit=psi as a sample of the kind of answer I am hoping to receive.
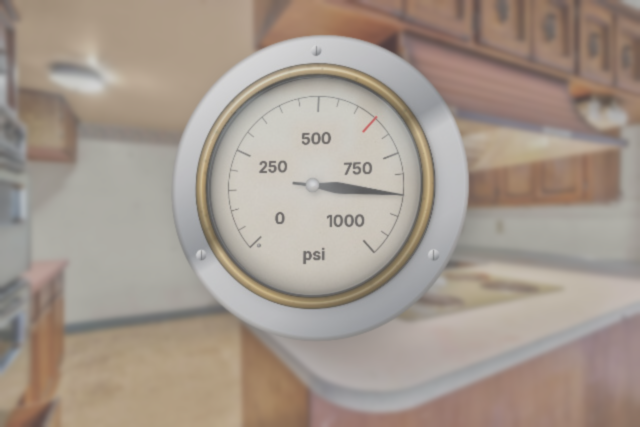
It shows value=850 unit=psi
